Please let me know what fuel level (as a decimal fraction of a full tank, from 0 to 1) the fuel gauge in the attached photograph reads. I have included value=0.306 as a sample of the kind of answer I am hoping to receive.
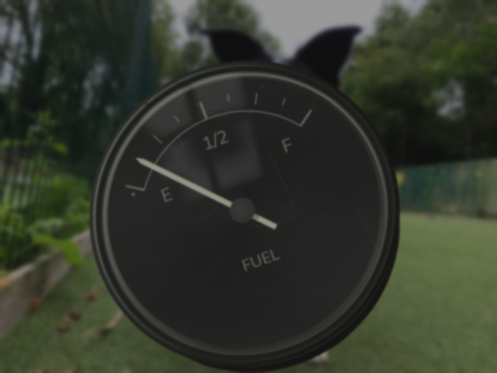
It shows value=0.125
